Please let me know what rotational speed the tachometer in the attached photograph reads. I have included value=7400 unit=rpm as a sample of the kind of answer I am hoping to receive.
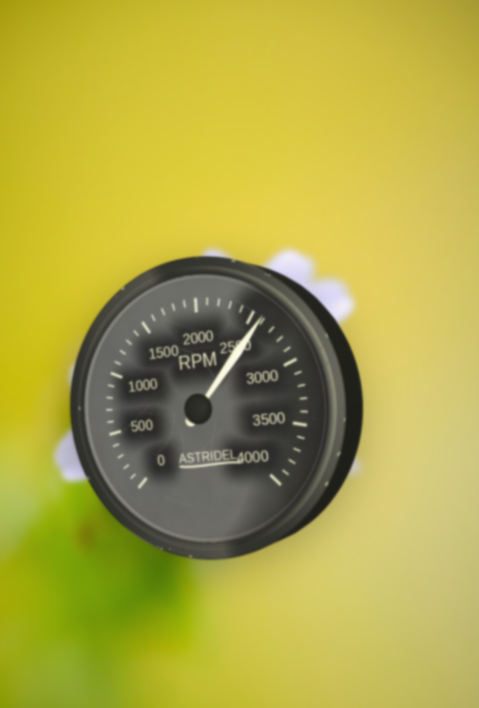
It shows value=2600 unit=rpm
